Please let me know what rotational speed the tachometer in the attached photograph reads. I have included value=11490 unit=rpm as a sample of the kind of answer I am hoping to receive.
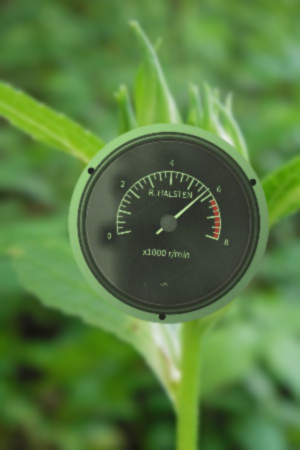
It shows value=5750 unit=rpm
